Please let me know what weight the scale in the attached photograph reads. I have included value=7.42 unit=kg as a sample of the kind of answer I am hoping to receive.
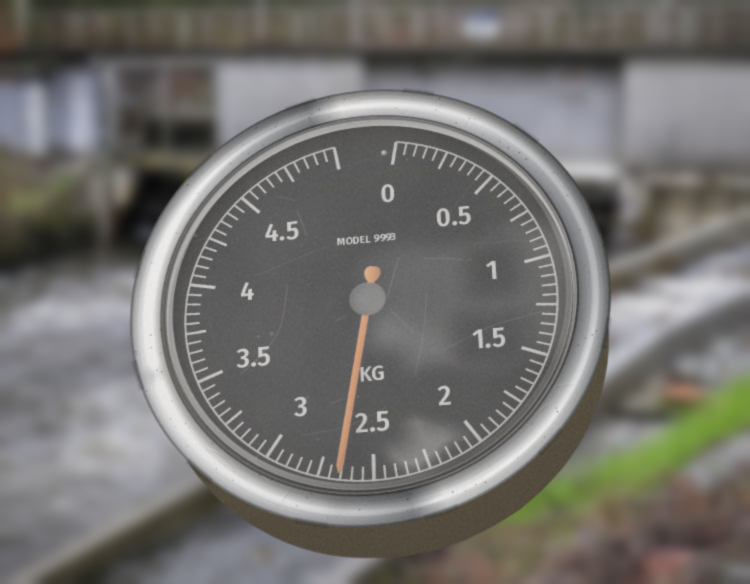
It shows value=2.65 unit=kg
